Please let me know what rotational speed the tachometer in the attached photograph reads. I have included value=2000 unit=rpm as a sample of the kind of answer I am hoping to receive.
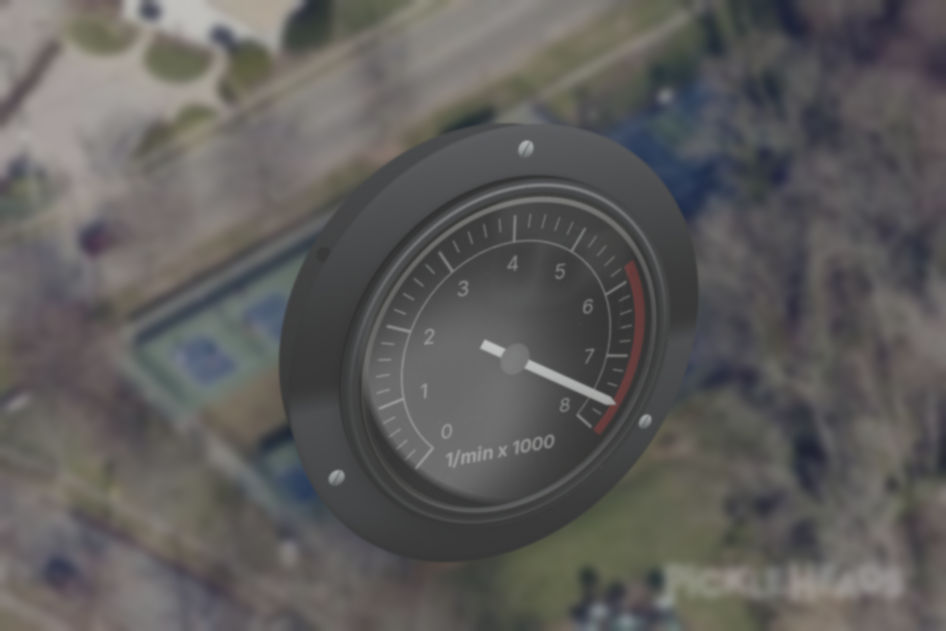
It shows value=7600 unit=rpm
